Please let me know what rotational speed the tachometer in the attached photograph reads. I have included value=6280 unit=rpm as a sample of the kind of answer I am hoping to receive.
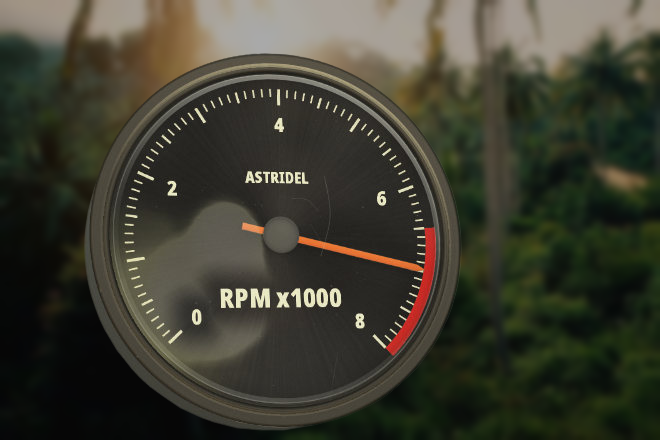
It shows value=7000 unit=rpm
